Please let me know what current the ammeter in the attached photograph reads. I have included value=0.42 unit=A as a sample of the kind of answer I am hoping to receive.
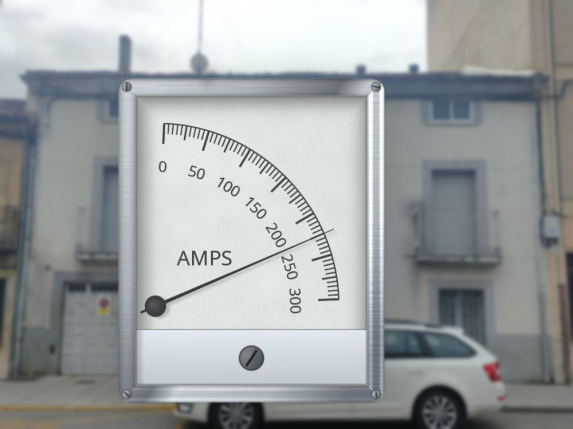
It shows value=225 unit=A
